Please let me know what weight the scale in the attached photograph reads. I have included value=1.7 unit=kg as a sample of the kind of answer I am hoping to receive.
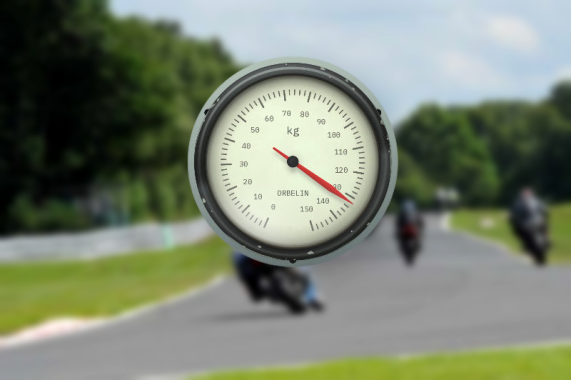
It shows value=132 unit=kg
